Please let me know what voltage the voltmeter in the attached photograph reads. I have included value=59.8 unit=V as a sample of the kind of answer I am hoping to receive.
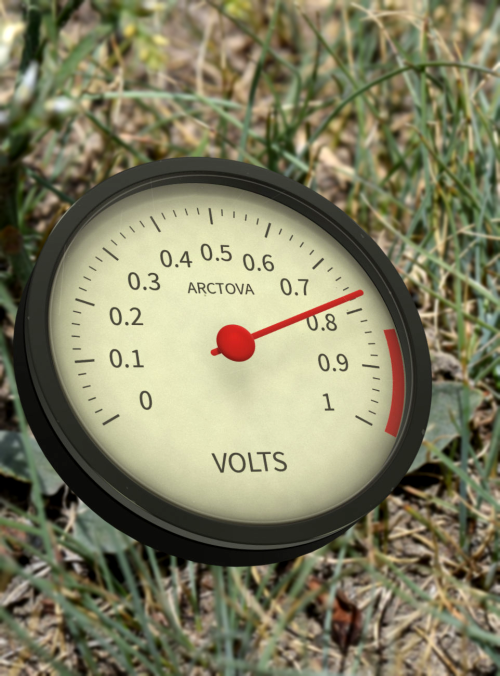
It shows value=0.78 unit=V
